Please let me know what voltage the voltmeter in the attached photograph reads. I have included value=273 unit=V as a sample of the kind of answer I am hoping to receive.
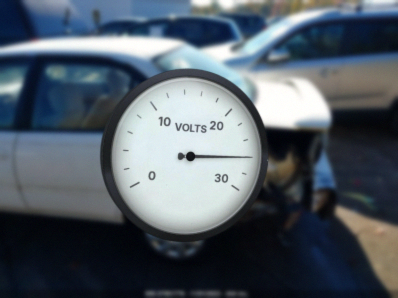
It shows value=26 unit=V
